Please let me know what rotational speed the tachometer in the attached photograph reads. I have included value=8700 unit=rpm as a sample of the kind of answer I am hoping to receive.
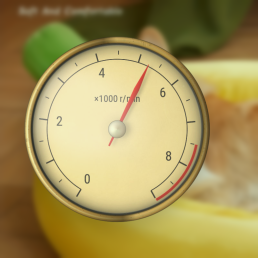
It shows value=5250 unit=rpm
